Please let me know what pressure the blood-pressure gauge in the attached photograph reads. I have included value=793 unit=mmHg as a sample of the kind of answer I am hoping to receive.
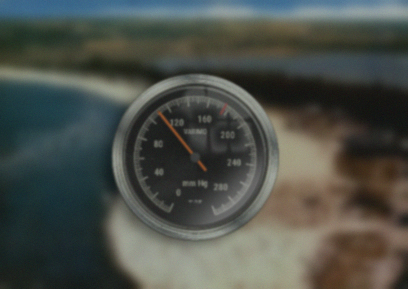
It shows value=110 unit=mmHg
